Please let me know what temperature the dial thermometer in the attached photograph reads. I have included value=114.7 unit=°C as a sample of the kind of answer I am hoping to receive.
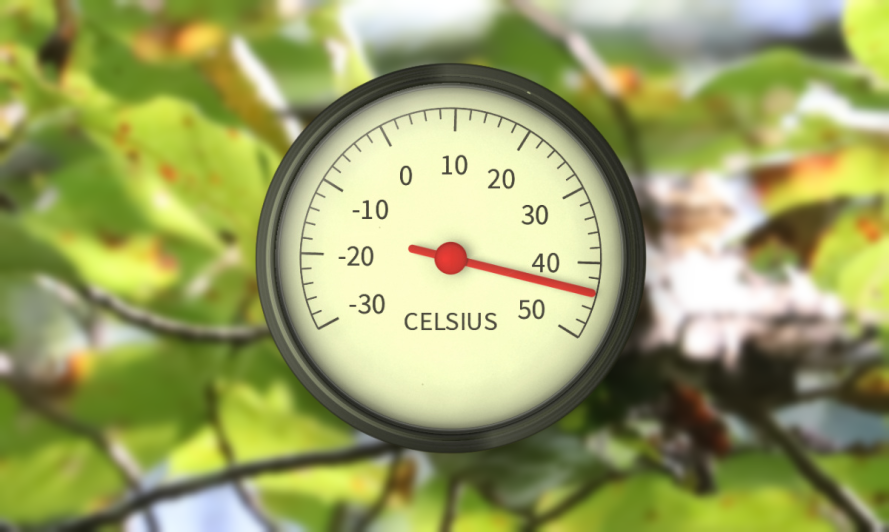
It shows value=44 unit=°C
